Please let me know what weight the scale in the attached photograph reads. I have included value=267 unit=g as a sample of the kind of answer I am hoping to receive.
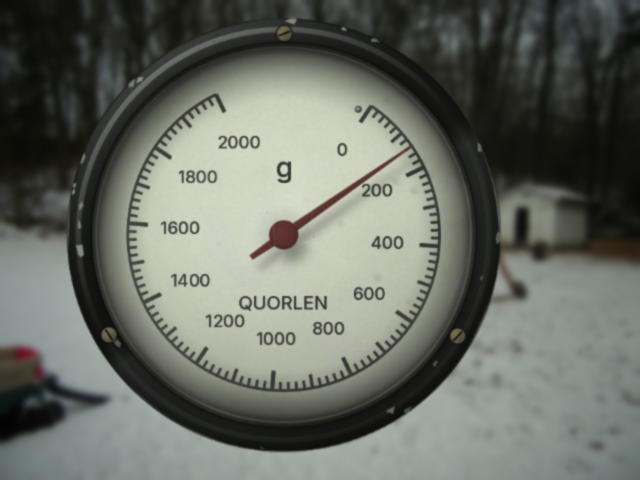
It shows value=140 unit=g
